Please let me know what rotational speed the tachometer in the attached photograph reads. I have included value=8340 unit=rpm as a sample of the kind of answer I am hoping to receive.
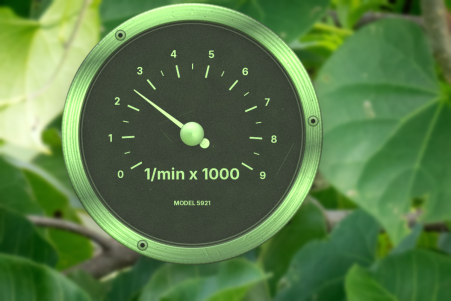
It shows value=2500 unit=rpm
